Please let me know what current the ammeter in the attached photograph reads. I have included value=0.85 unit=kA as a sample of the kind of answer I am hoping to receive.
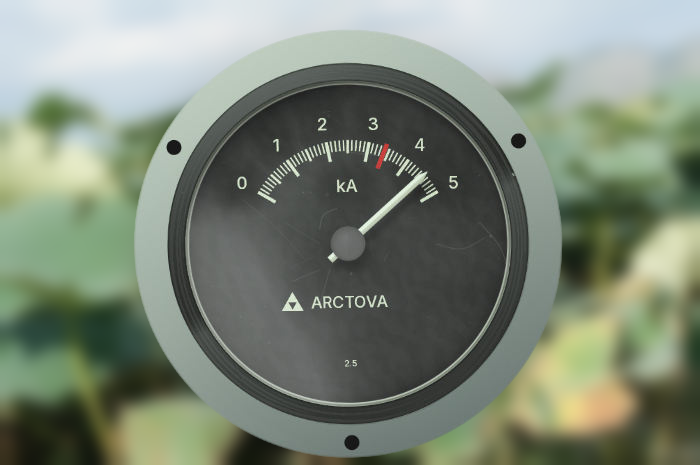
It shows value=4.5 unit=kA
